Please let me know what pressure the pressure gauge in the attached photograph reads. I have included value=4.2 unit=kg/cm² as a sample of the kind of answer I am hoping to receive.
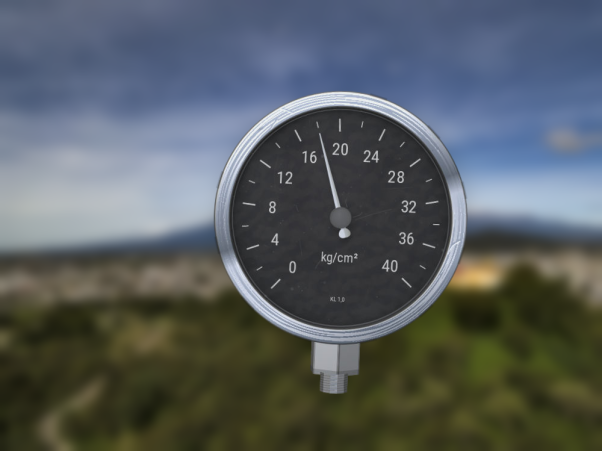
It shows value=18 unit=kg/cm²
